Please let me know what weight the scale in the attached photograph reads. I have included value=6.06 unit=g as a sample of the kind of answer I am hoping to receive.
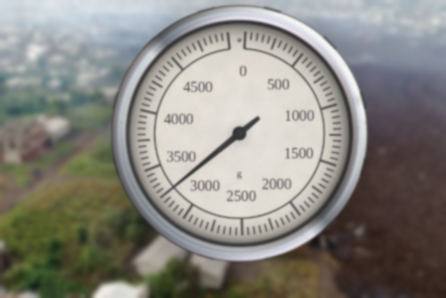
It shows value=3250 unit=g
